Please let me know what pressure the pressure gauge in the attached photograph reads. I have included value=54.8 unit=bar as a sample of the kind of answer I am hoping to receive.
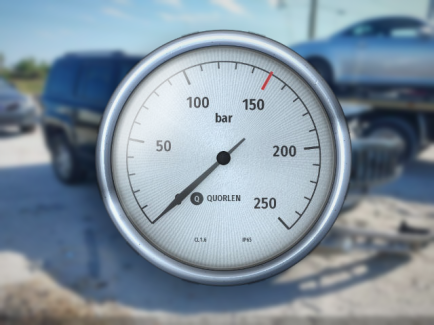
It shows value=0 unit=bar
